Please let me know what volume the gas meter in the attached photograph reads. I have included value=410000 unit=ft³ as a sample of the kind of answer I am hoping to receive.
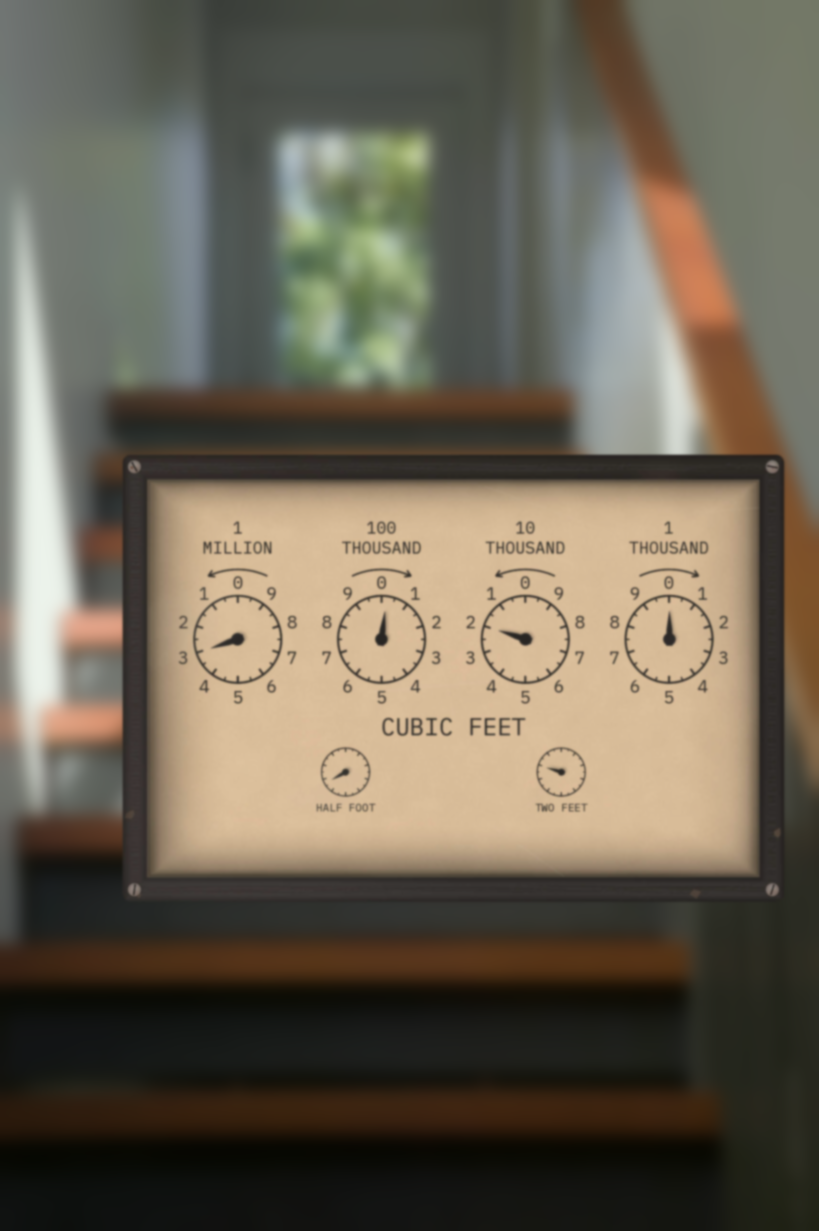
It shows value=302000 unit=ft³
